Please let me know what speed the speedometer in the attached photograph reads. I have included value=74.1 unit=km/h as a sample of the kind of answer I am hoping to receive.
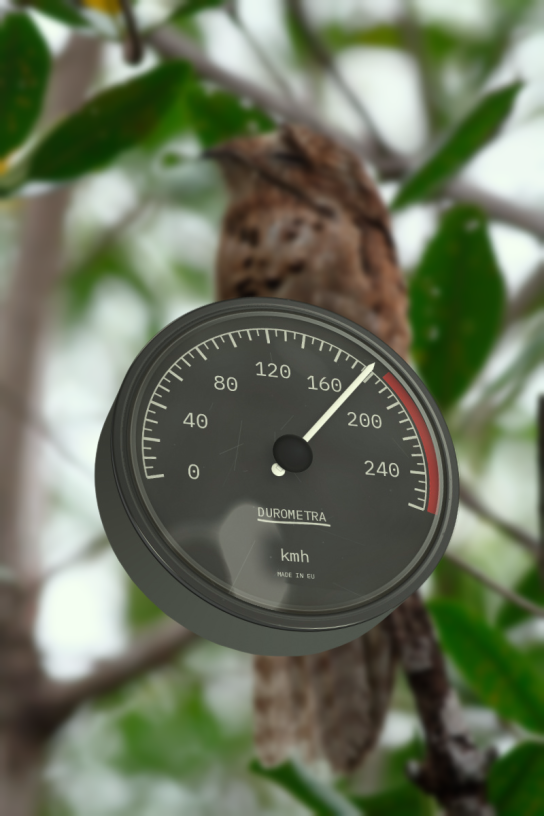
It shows value=177.5 unit=km/h
